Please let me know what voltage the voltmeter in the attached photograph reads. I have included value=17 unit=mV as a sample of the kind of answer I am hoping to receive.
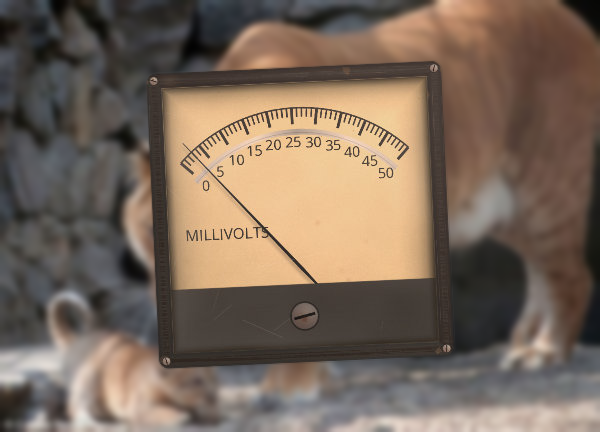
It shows value=3 unit=mV
